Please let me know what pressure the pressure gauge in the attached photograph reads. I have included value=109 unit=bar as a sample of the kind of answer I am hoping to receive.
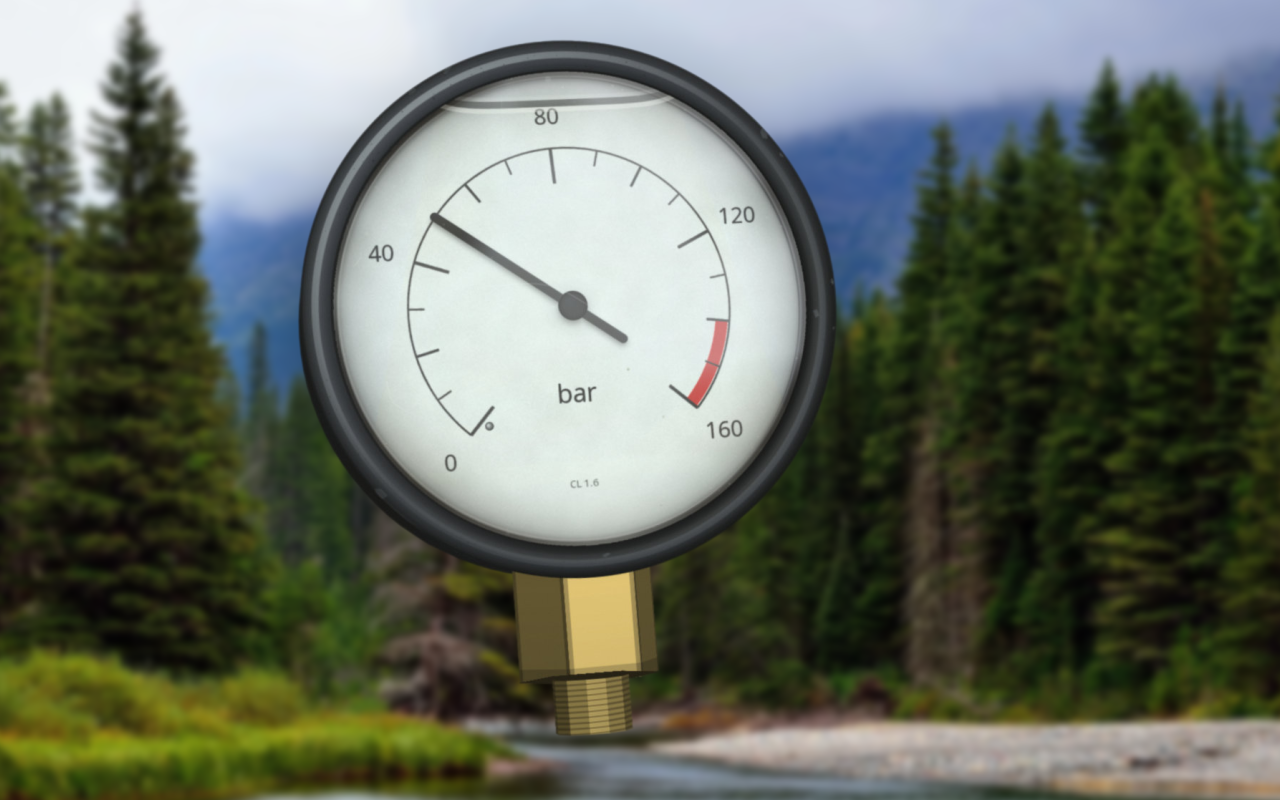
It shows value=50 unit=bar
